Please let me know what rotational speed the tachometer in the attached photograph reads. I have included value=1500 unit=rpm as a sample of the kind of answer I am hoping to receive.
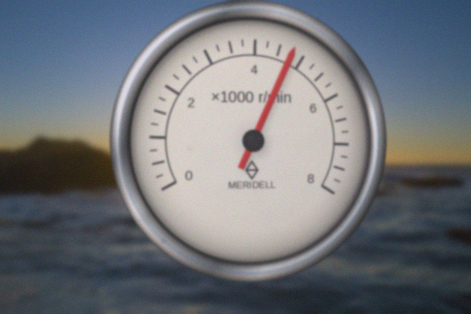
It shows value=4750 unit=rpm
